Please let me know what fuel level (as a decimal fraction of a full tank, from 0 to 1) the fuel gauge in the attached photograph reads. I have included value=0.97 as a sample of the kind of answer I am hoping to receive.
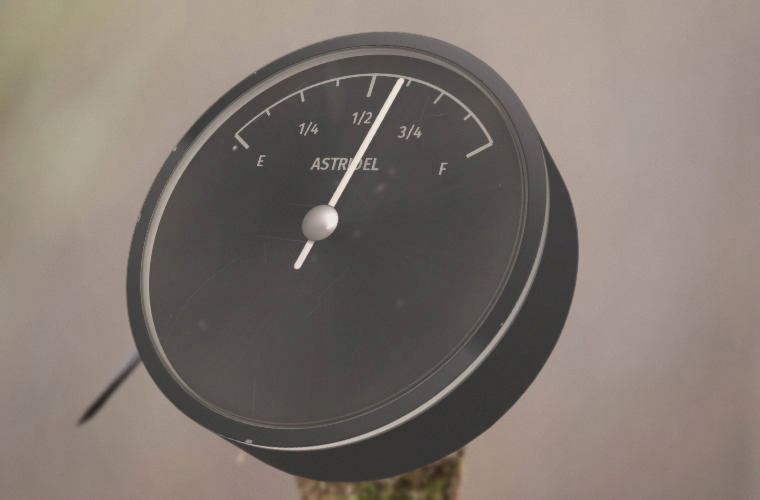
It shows value=0.625
